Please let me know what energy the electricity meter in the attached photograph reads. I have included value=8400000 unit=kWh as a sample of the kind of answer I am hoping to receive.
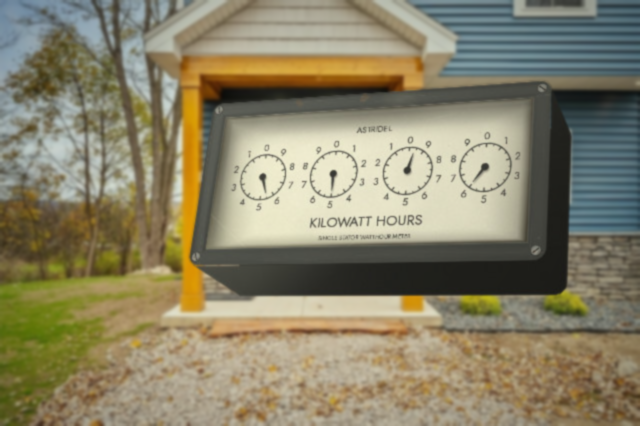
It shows value=5496 unit=kWh
